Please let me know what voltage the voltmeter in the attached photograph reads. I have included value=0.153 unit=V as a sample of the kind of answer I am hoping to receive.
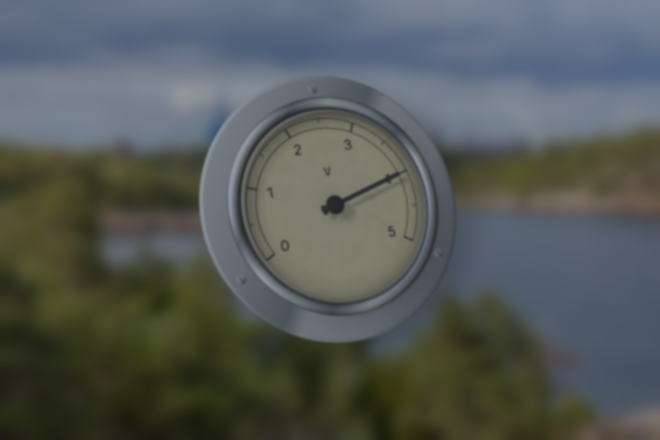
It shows value=4 unit=V
